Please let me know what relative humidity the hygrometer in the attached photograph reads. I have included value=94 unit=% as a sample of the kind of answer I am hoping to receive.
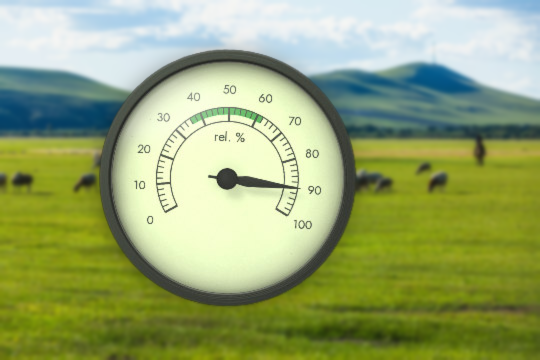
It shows value=90 unit=%
